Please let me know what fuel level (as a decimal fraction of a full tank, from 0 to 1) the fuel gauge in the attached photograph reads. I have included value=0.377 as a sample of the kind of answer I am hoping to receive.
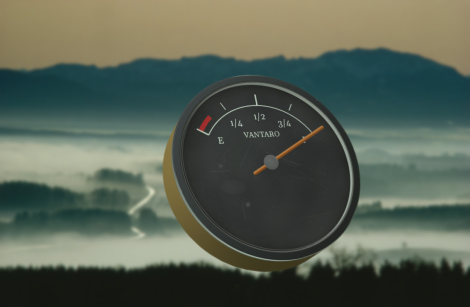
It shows value=1
